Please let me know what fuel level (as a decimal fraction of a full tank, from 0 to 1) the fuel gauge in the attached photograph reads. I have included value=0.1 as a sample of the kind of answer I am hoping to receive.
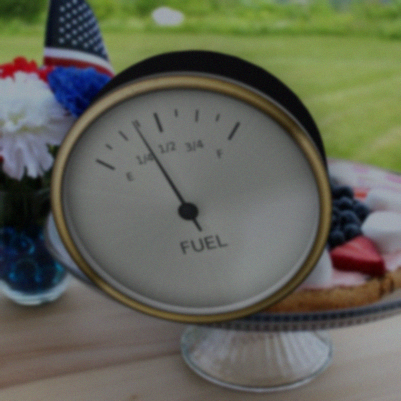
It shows value=0.375
